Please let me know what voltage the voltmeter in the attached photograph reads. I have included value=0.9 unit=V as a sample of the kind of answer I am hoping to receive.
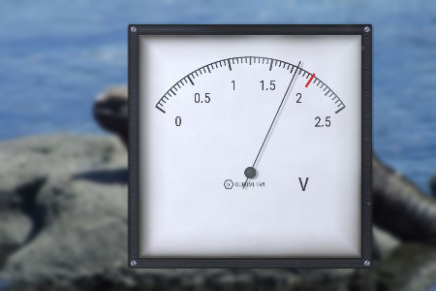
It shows value=1.8 unit=V
